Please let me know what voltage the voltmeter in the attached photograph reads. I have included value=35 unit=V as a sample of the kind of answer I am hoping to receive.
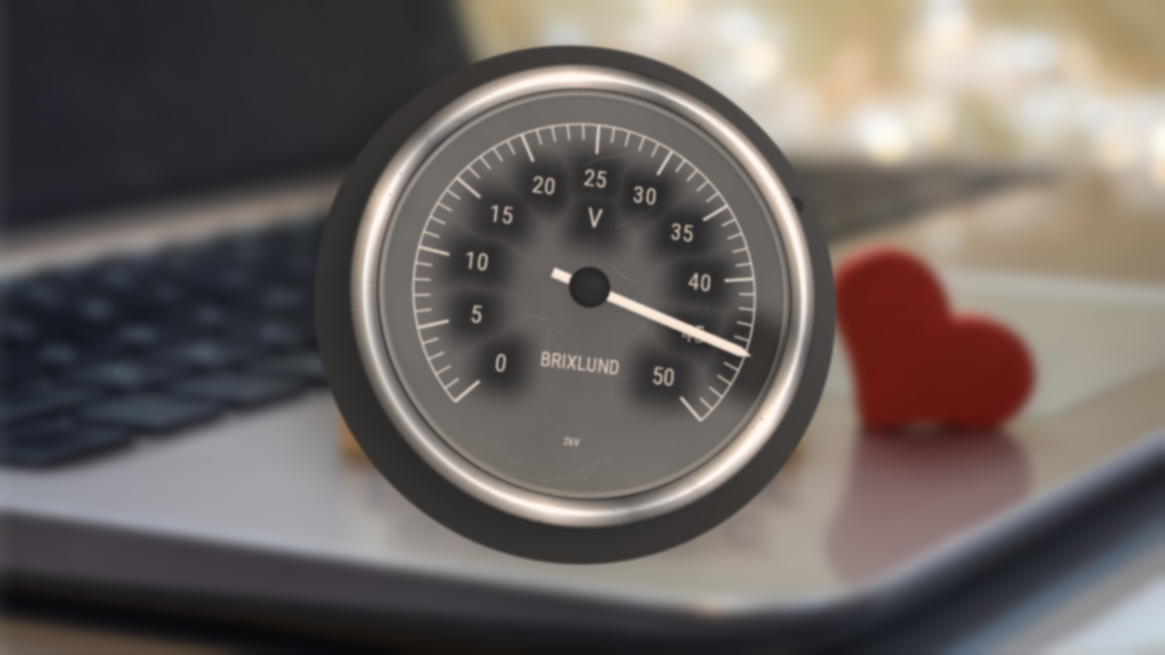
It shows value=45 unit=V
